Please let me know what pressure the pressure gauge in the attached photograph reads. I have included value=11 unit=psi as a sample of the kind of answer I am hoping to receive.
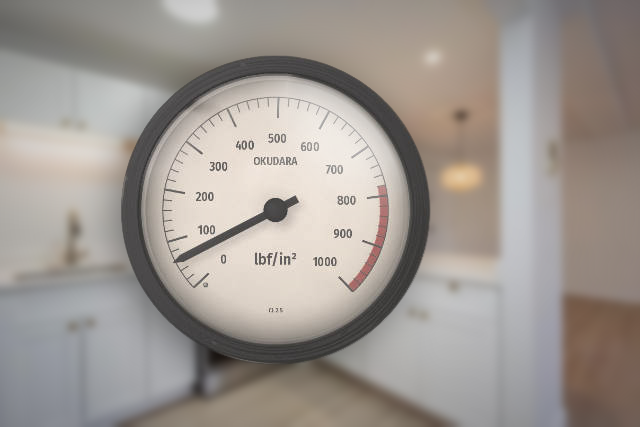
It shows value=60 unit=psi
